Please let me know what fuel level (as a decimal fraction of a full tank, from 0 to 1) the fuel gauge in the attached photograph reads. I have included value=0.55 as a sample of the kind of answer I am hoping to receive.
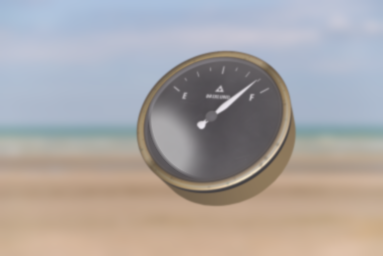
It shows value=0.875
